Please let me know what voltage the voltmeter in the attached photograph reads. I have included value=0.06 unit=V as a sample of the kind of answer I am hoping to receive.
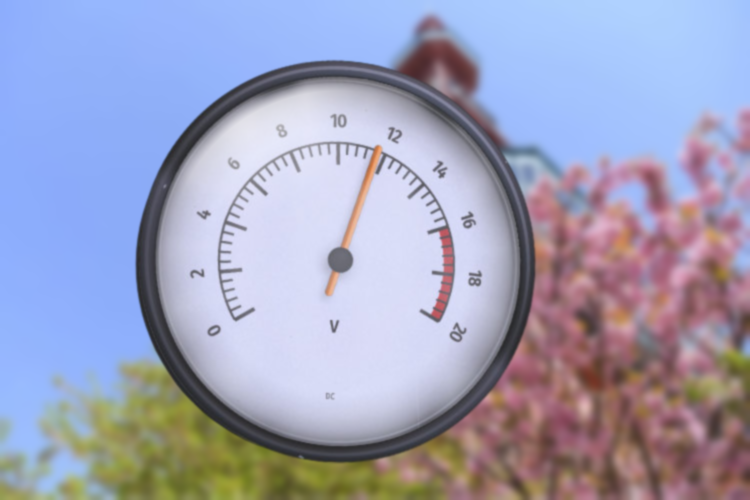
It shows value=11.6 unit=V
